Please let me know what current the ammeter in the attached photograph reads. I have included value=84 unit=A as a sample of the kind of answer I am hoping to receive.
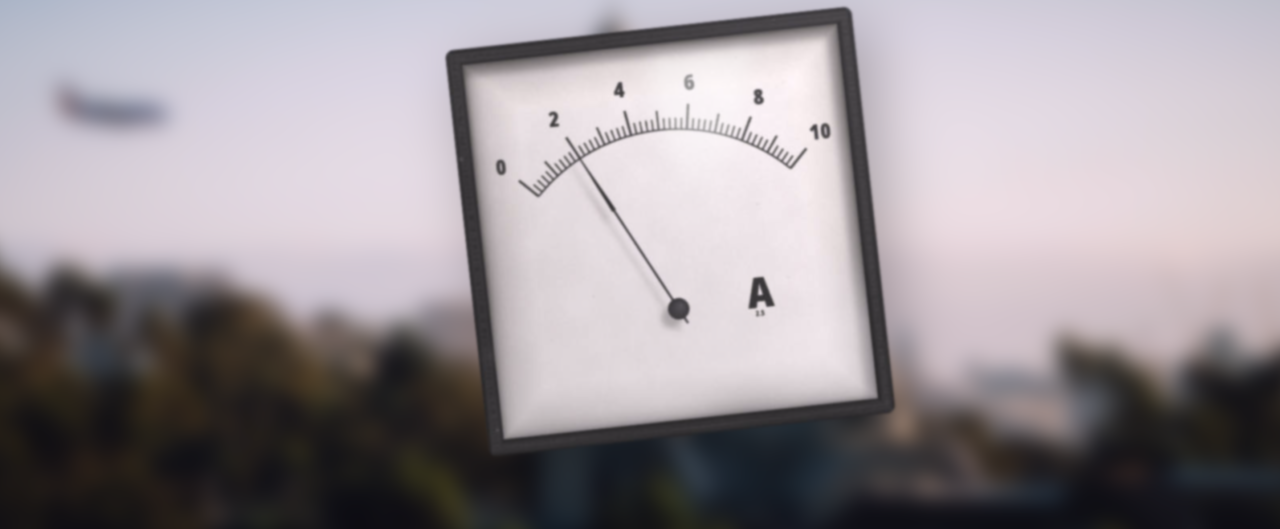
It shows value=2 unit=A
